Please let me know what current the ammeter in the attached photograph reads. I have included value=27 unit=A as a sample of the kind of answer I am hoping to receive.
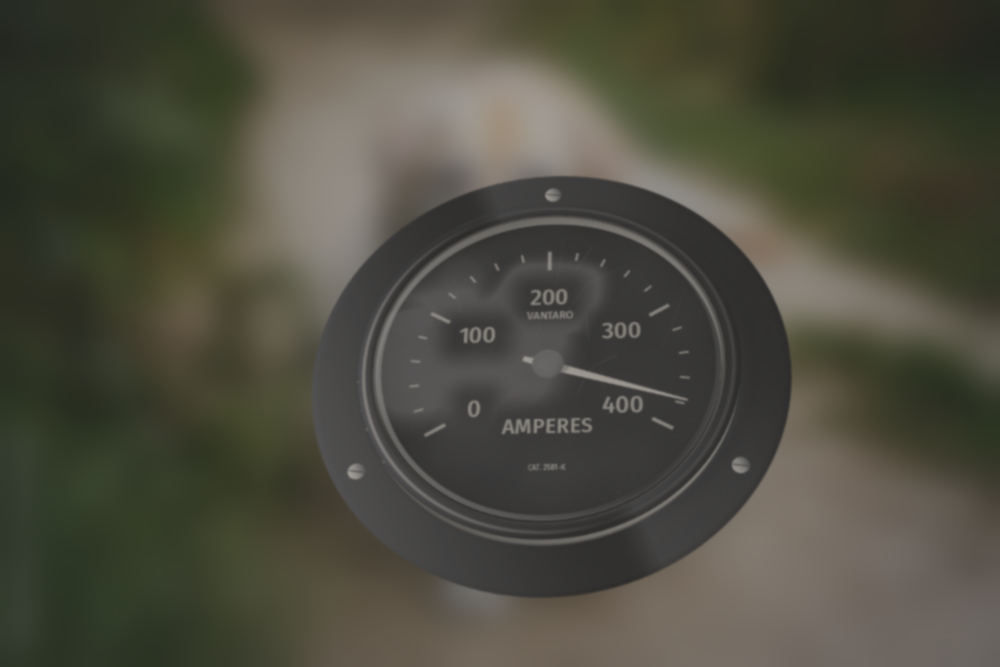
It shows value=380 unit=A
